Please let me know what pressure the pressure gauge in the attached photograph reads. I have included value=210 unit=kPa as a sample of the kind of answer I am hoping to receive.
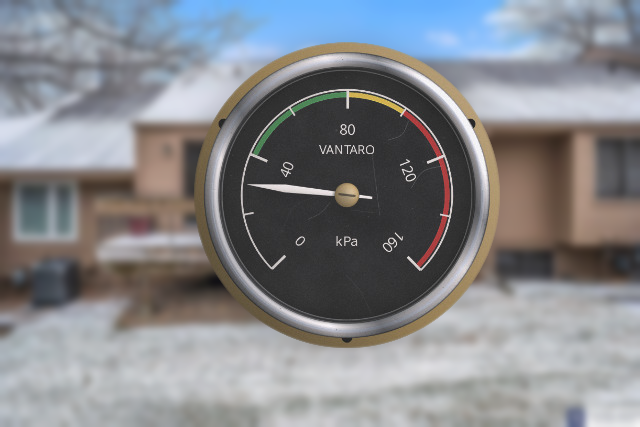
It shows value=30 unit=kPa
